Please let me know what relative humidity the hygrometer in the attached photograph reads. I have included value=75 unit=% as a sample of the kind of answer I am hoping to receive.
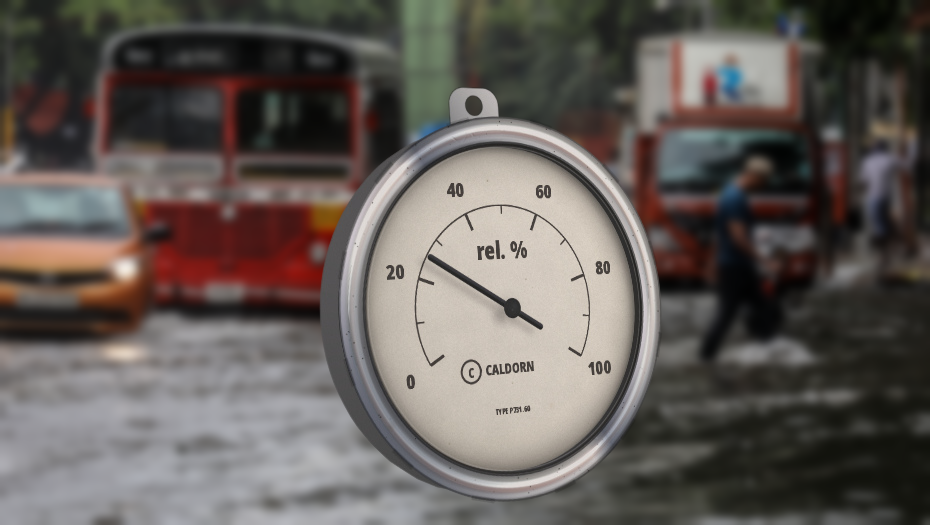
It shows value=25 unit=%
